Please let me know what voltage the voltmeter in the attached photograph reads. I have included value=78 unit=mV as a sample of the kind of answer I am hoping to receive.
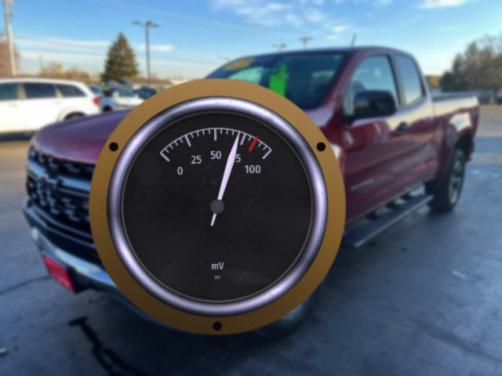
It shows value=70 unit=mV
